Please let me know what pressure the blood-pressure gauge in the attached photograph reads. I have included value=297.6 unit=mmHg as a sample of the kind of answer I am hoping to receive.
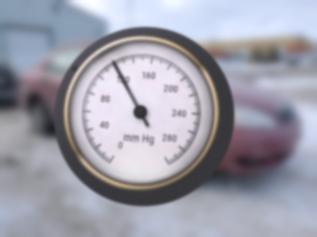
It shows value=120 unit=mmHg
